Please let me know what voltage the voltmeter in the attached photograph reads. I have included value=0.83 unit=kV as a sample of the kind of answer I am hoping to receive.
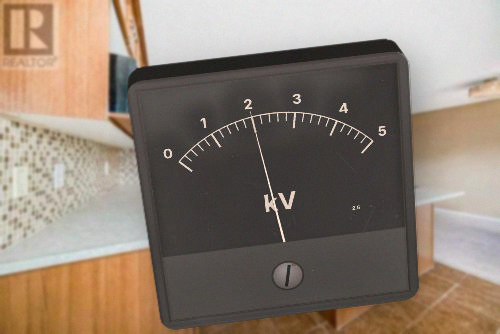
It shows value=2 unit=kV
